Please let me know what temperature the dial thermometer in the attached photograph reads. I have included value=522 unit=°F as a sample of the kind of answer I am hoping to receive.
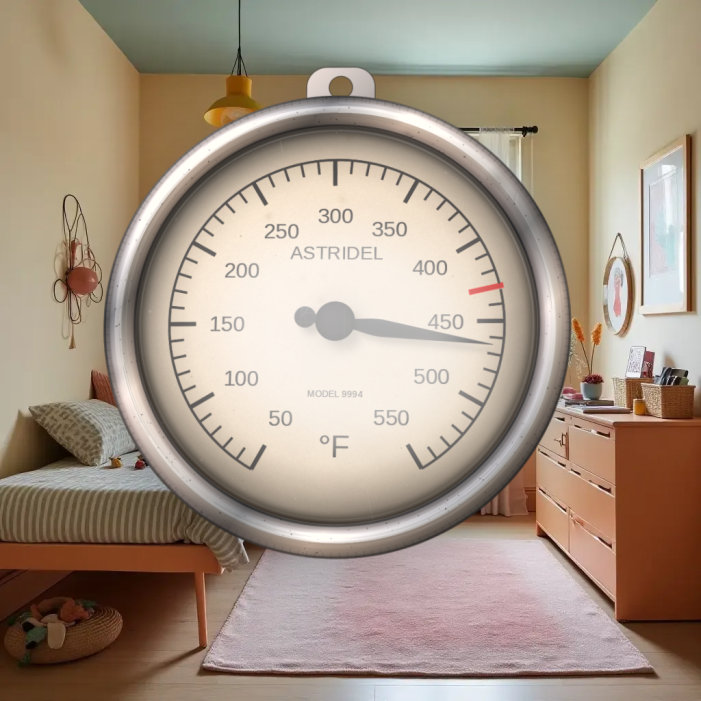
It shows value=465 unit=°F
